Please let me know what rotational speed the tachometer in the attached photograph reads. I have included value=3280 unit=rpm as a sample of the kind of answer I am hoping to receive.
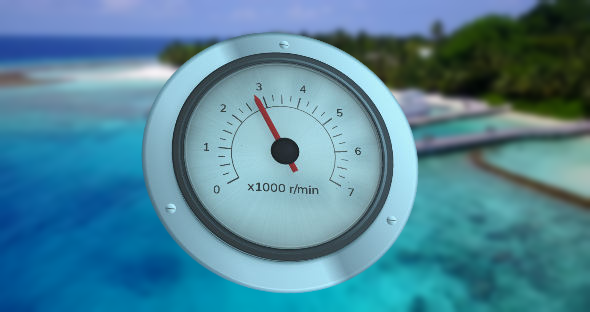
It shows value=2750 unit=rpm
